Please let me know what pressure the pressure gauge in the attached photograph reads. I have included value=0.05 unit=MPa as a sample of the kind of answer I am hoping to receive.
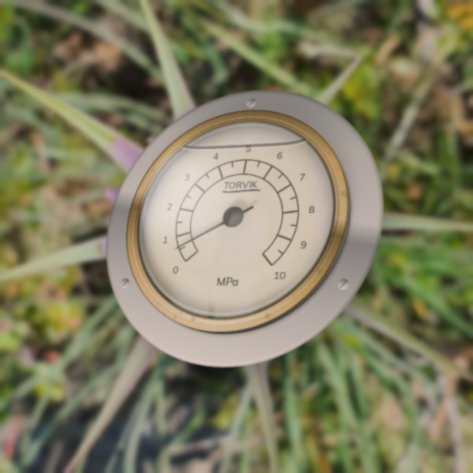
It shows value=0.5 unit=MPa
